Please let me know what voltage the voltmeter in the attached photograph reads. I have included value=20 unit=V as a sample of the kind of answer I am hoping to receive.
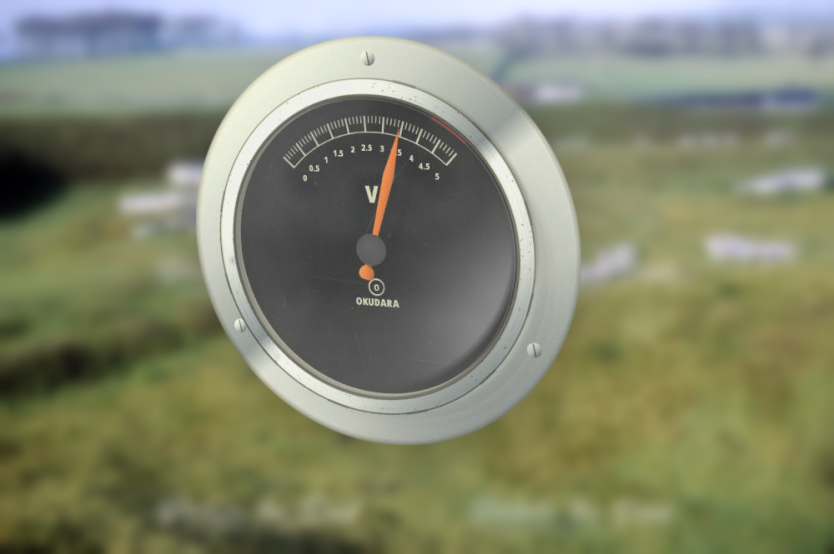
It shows value=3.5 unit=V
